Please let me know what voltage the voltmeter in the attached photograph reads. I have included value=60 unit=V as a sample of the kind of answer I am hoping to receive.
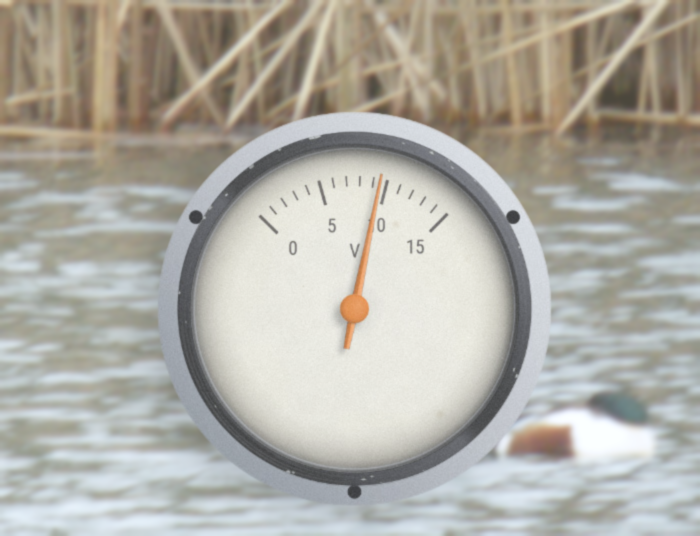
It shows value=9.5 unit=V
